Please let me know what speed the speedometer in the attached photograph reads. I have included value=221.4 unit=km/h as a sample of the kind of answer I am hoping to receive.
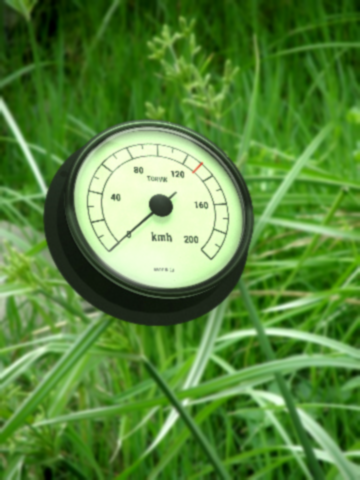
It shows value=0 unit=km/h
